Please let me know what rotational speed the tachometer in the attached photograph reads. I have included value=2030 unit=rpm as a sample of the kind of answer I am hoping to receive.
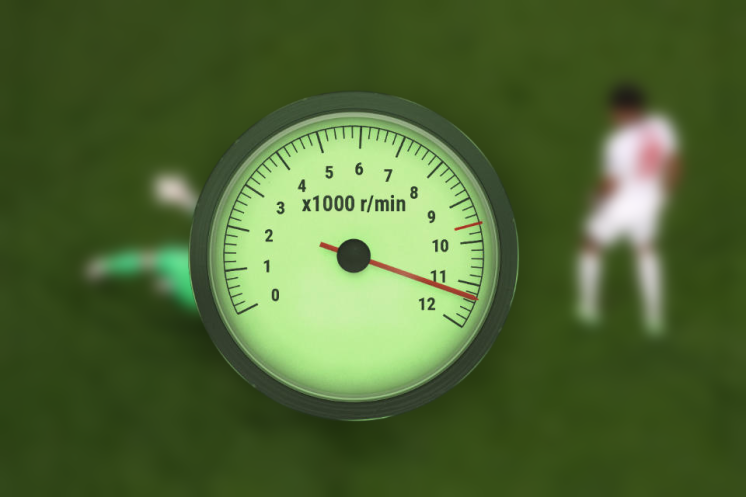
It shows value=11300 unit=rpm
